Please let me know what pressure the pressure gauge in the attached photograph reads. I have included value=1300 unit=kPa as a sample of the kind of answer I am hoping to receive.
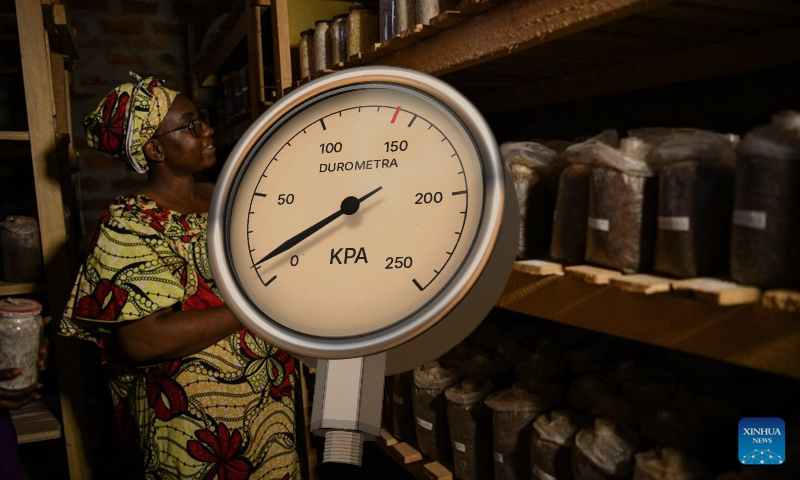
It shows value=10 unit=kPa
